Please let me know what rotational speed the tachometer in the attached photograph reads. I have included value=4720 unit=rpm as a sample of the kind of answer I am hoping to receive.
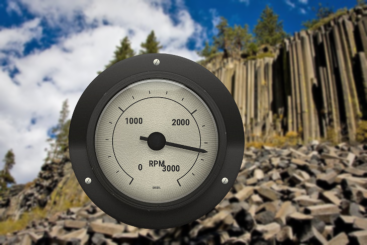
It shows value=2500 unit=rpm
